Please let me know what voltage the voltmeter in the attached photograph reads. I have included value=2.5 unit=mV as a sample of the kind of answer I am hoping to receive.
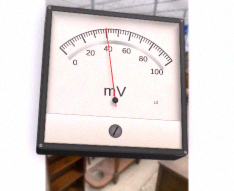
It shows value=40 unit=mV
